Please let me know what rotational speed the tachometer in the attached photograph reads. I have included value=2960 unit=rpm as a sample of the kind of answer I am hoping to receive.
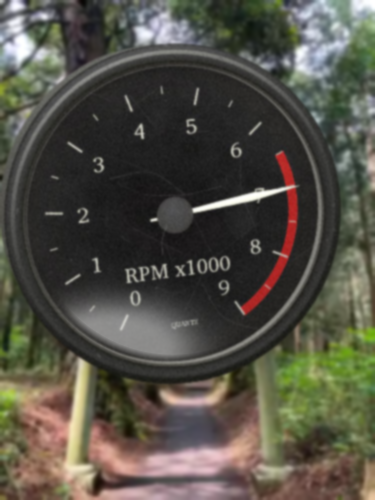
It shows value=7000 unit=rpm
